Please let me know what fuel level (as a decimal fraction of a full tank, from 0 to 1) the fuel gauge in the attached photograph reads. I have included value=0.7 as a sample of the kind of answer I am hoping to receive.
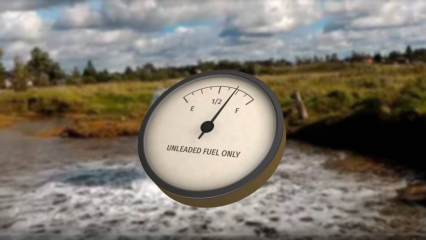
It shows value=0.75
